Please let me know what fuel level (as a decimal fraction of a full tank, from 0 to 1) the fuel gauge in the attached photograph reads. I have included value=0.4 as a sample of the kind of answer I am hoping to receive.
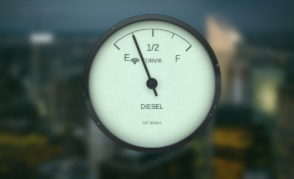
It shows value=0.25
